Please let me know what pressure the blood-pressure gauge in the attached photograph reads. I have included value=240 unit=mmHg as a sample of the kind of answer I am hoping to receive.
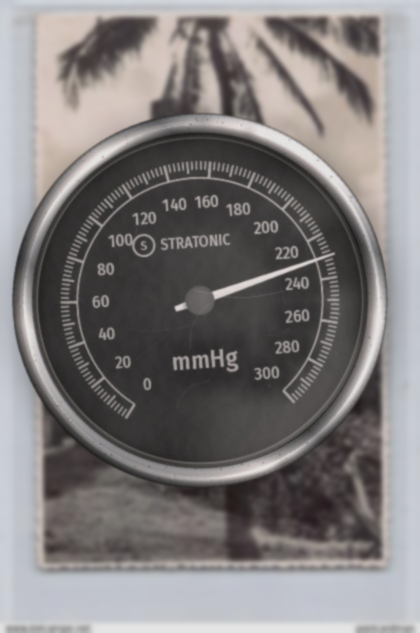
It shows value=230 unit=mmHg
